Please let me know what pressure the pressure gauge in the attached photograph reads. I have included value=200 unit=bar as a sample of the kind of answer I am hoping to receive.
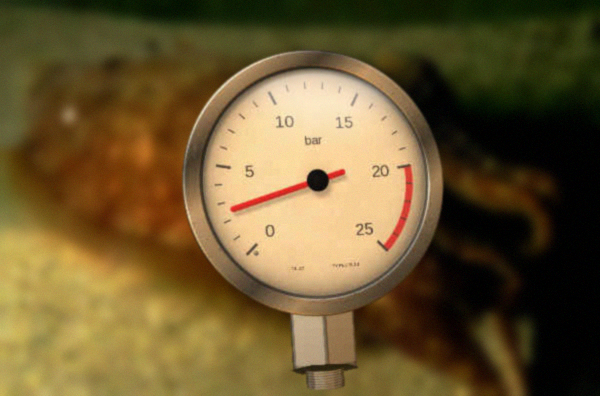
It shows value=2.5 unit=bar
